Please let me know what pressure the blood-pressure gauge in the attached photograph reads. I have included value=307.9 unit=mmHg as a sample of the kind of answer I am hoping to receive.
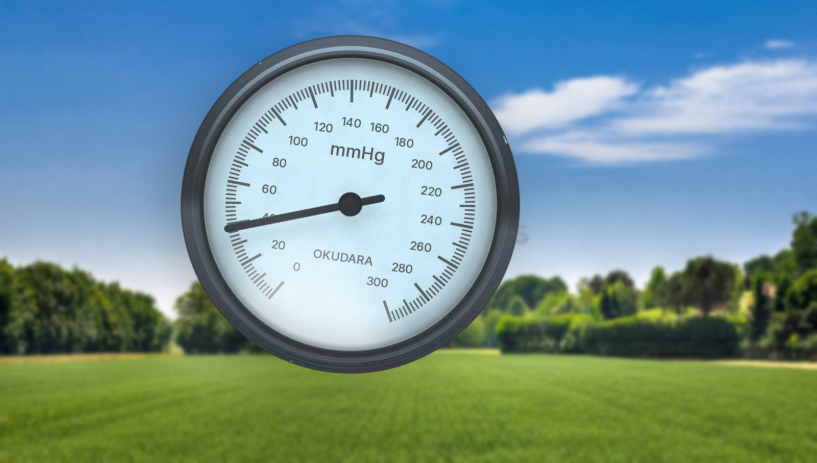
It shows value=38 unit=mmHg
